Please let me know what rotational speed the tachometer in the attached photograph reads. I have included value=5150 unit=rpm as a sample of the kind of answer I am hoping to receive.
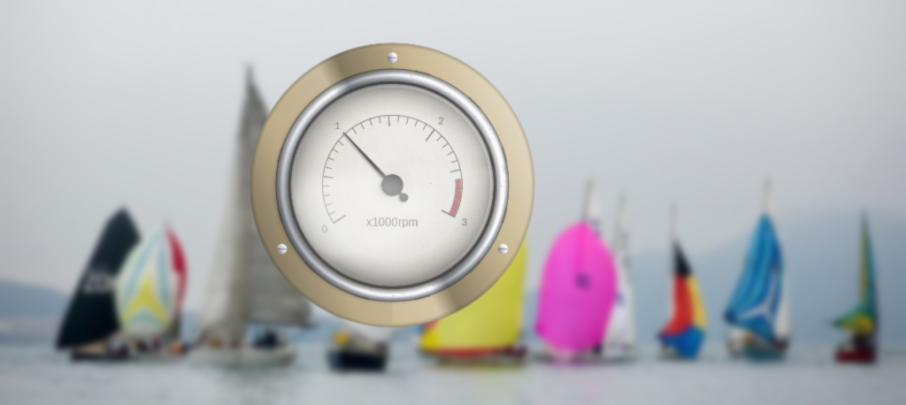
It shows value=1000 unit=rpm
